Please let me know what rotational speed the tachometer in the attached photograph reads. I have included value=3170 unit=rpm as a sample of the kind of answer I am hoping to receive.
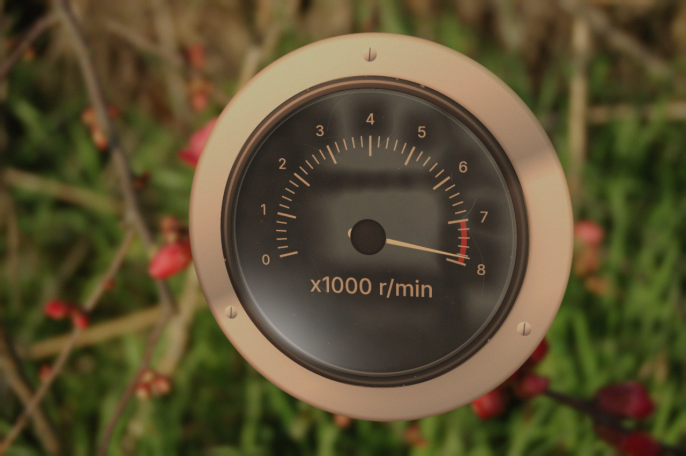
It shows value=7800 unit=rpm
